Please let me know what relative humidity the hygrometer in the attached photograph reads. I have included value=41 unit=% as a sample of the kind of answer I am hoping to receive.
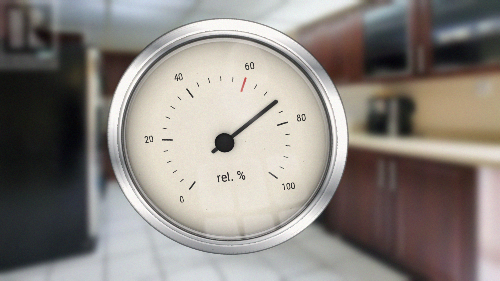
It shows value=72 unit=%
